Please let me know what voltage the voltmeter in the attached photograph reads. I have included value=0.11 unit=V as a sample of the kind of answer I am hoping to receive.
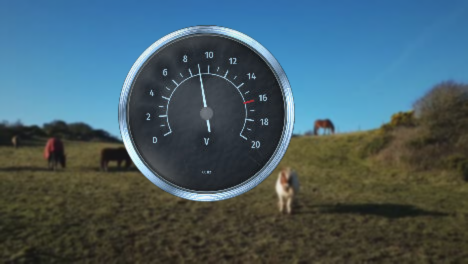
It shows value=9 unit=V
